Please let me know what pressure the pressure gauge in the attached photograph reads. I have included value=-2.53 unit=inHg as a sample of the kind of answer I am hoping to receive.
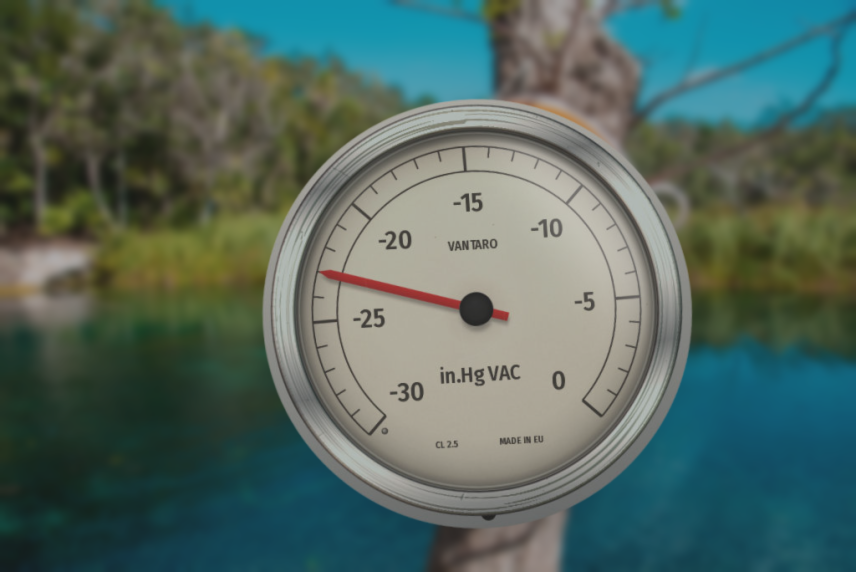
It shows value=-23 unit=inHg
